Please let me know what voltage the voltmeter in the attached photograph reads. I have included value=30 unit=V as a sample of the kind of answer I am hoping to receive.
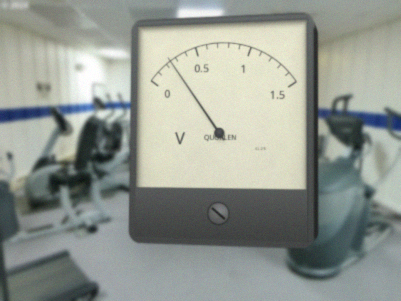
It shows value=0.25 unit=V
